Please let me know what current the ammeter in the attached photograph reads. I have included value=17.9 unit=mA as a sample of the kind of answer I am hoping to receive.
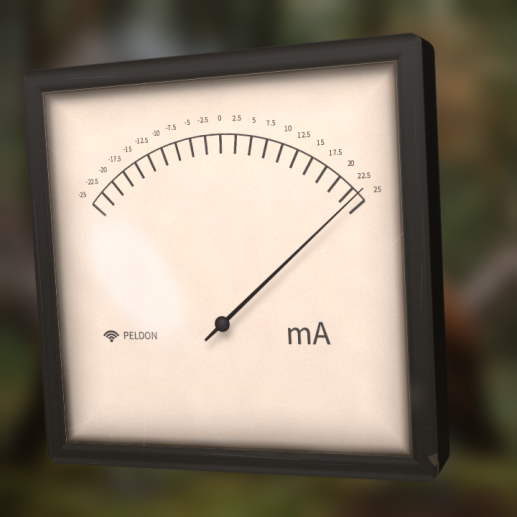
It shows value=23.75 unit=mA
